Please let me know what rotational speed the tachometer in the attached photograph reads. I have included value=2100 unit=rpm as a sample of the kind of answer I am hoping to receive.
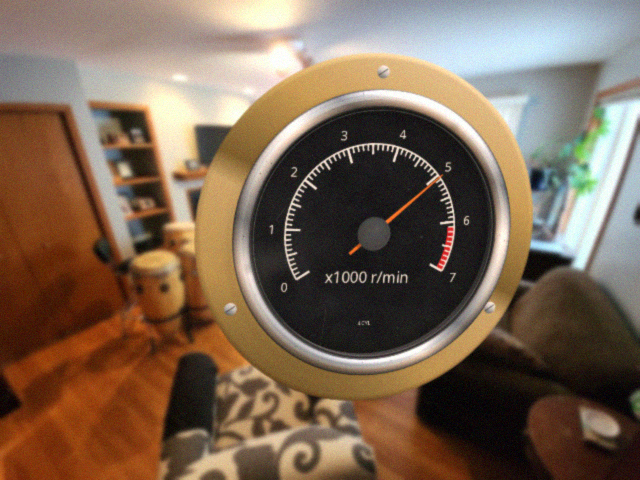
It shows value=5000 unit=rpm
